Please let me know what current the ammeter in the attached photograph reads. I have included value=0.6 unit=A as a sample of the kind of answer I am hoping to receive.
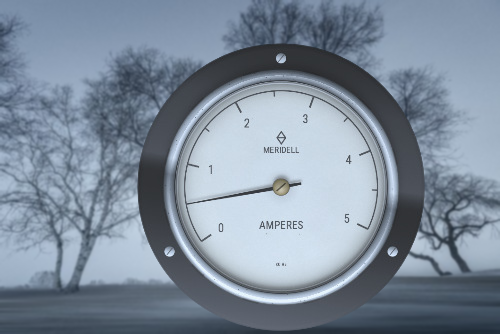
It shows value=0.5 unit=A
